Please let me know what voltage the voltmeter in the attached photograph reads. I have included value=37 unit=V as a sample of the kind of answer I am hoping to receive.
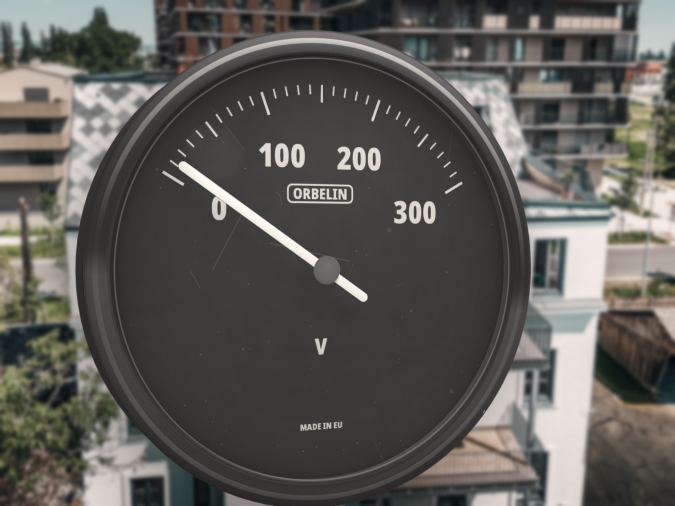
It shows value=10 unit=V
